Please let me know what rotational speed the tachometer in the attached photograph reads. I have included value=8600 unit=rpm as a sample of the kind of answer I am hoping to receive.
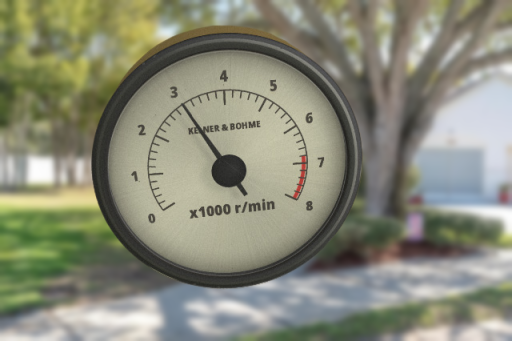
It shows value=3000 unit=rpm
